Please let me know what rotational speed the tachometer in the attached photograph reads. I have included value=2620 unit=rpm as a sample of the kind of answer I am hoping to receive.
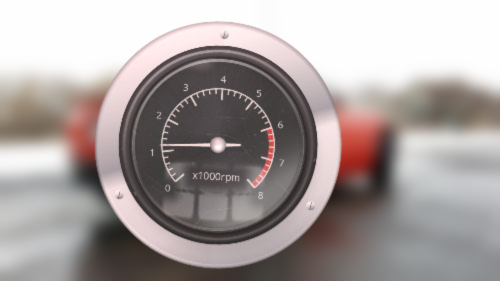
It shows value=1200 unit=rpm
